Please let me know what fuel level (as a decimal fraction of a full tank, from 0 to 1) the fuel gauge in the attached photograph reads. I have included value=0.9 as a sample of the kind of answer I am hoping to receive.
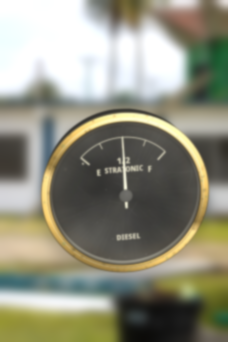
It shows value=0.5
